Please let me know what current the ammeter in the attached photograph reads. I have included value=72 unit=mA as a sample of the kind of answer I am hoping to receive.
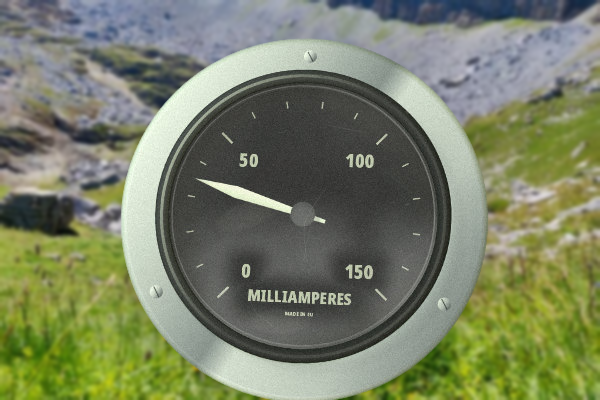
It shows value=35 unit=mA
